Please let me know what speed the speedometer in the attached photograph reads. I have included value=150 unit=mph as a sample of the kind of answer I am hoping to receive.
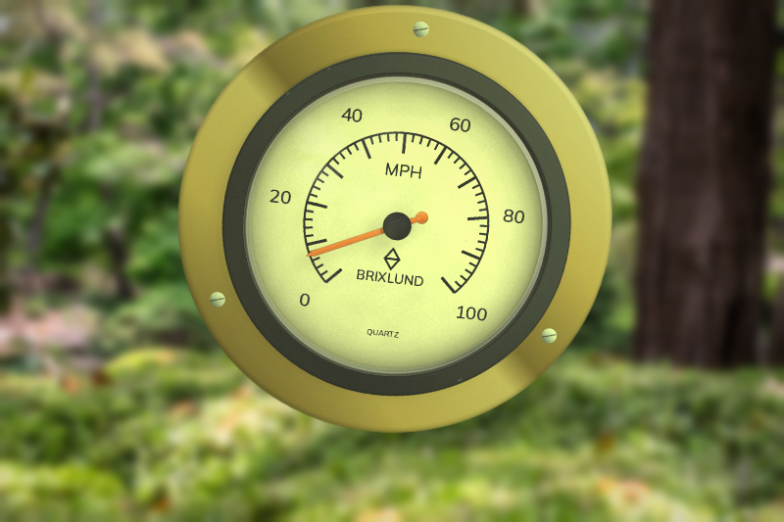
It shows value=8 unit=mph
